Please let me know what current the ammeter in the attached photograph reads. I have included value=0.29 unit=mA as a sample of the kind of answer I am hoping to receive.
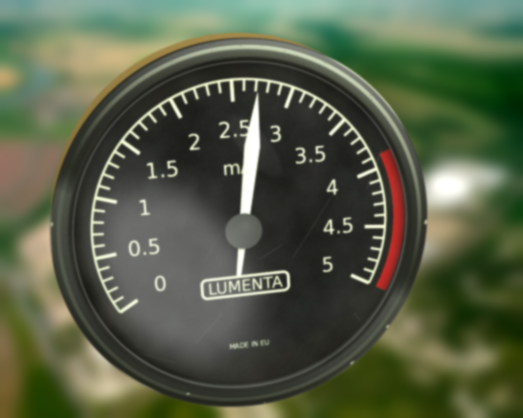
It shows value=2.7 unit=mA
